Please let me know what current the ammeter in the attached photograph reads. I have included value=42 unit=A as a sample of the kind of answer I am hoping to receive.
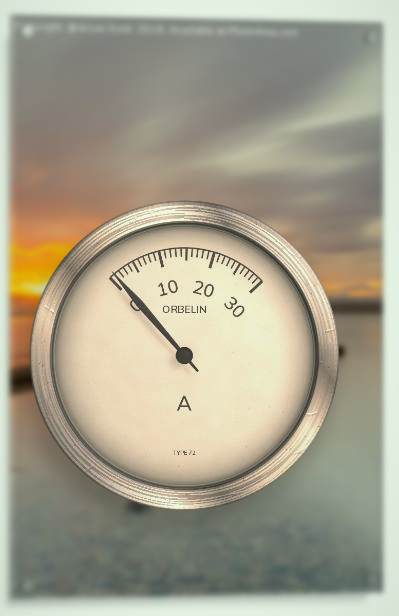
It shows value=1 unit=A
